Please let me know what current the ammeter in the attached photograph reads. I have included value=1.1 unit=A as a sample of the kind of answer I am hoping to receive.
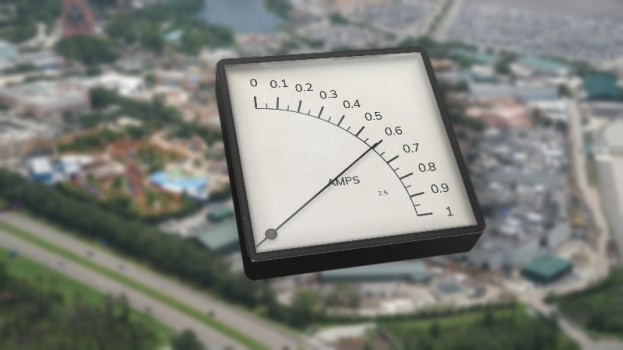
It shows value=0.6 unit=A
